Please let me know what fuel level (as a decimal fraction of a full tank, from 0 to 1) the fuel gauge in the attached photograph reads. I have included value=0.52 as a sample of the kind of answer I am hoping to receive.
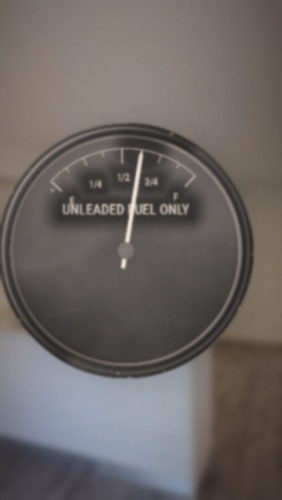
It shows value=0.625
